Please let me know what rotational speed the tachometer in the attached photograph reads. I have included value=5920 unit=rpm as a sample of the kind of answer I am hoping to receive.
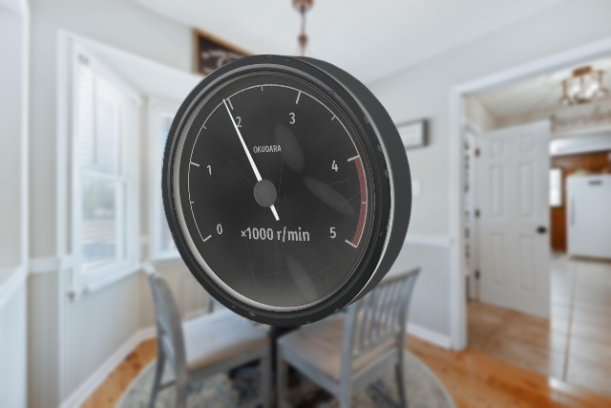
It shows value=2000 unit=rpm
